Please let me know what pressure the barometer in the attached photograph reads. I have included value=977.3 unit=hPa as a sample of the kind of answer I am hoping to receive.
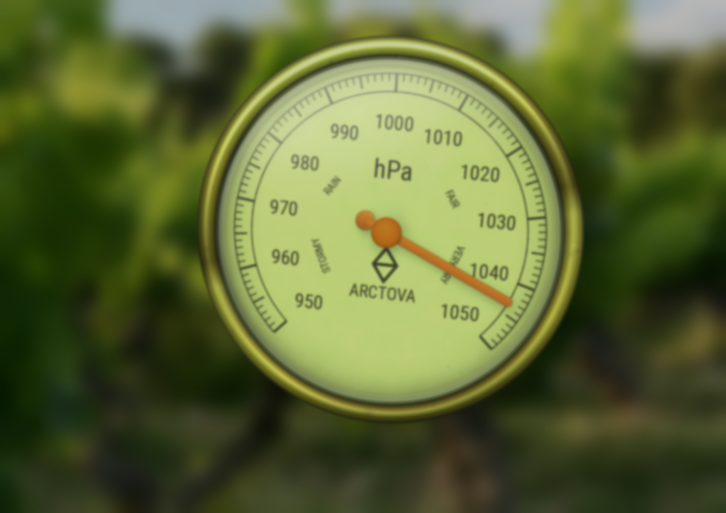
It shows value=1043 unit=hPa
